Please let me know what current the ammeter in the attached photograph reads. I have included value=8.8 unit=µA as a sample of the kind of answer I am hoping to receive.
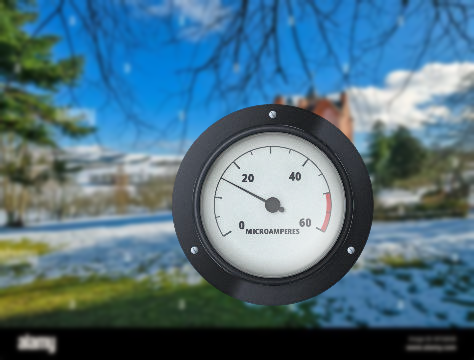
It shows value=15 unit=µA
